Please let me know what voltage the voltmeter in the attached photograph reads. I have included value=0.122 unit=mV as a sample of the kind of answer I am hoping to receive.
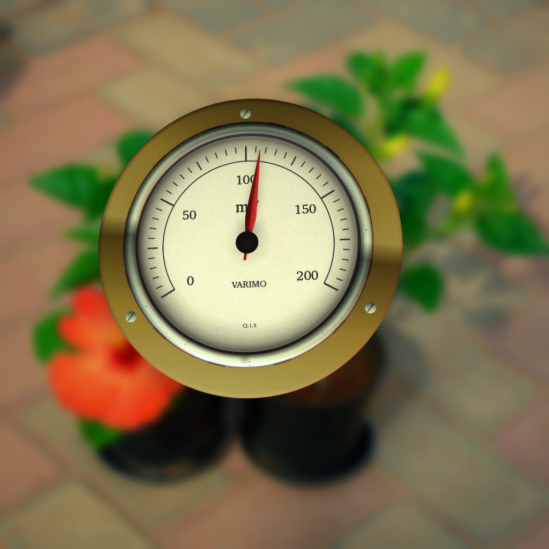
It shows value=107.5 unit=mV
